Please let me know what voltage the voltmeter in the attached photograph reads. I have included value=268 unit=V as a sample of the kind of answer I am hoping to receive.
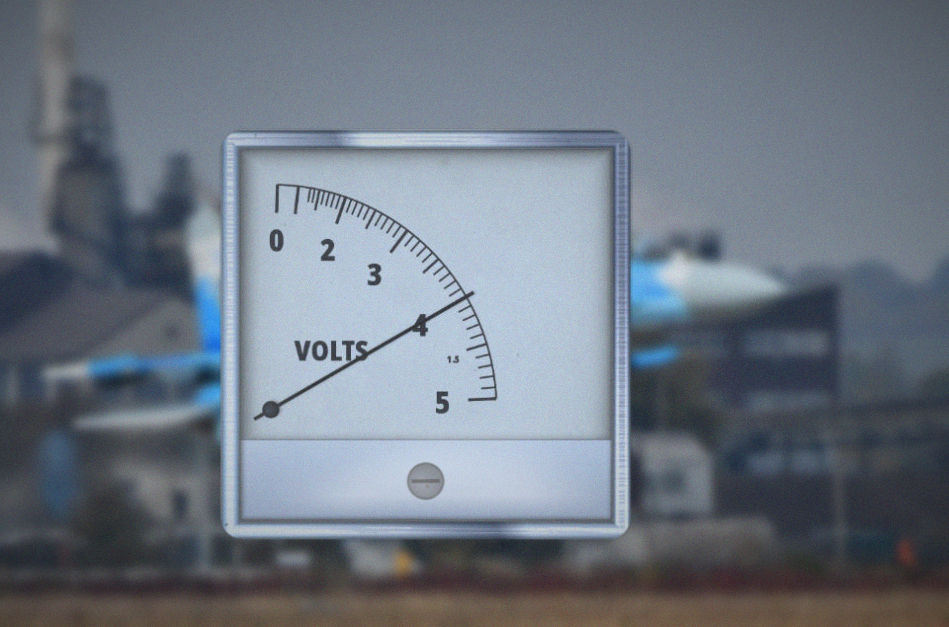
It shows value=4 unit=V
